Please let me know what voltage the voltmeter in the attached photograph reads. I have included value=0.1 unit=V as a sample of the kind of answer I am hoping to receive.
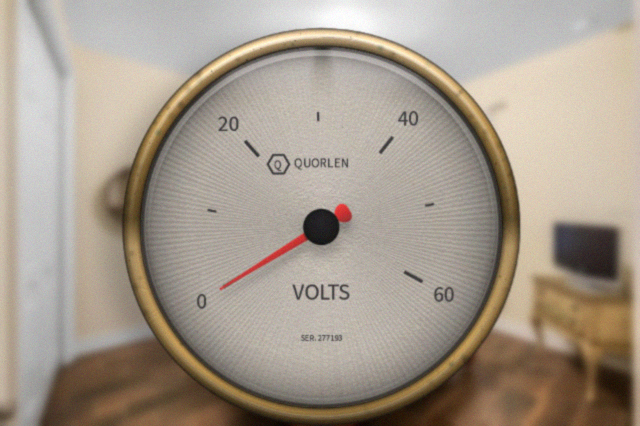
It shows value=0 unit=V
